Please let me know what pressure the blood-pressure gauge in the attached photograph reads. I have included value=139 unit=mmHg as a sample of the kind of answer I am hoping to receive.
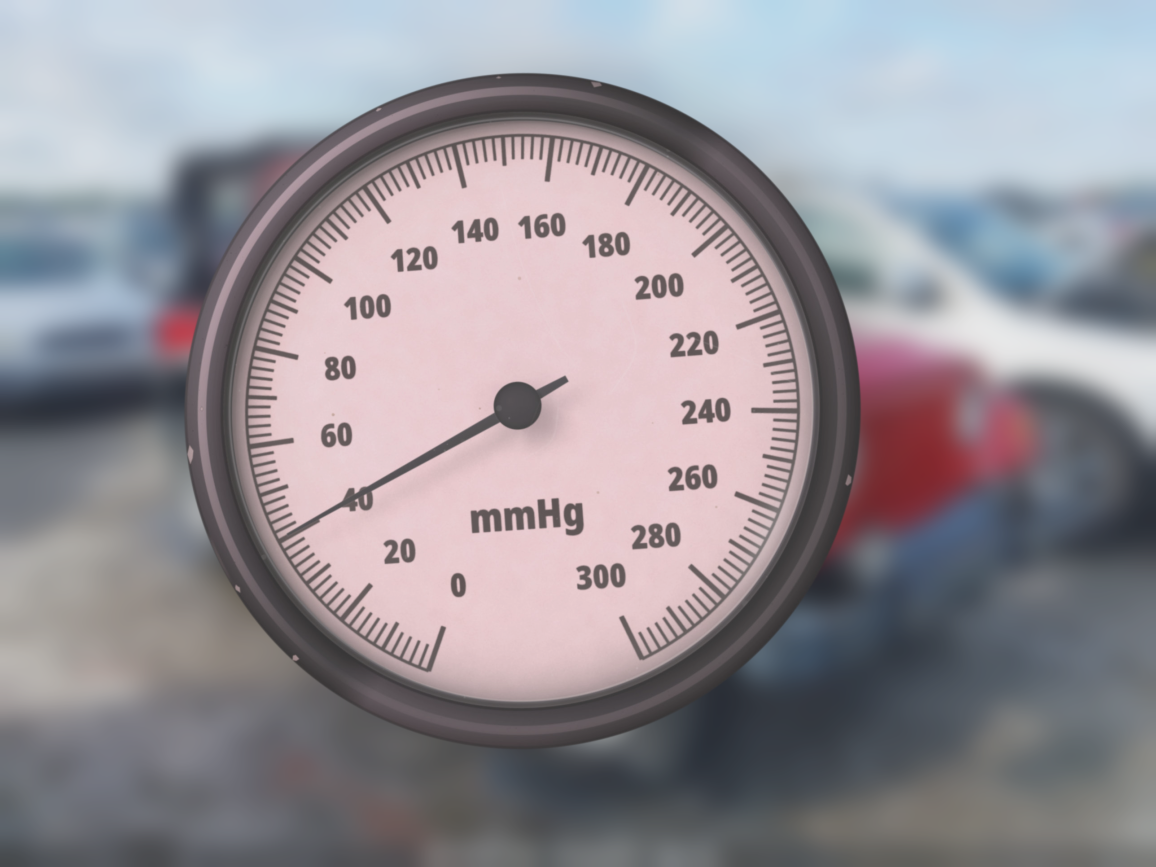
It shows value=40 unit=mmHg
